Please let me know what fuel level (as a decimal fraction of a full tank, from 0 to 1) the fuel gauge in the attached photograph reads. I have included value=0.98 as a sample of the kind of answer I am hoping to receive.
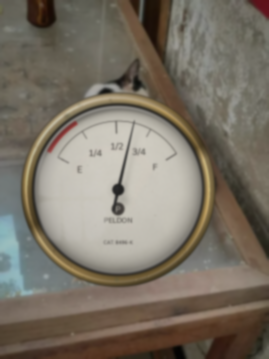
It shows value=0.625
